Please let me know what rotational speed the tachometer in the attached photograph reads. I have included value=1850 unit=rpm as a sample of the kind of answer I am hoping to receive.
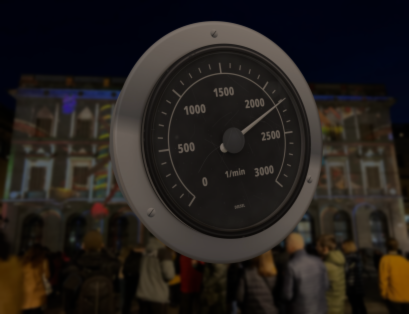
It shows value=2200 unit=rpm
